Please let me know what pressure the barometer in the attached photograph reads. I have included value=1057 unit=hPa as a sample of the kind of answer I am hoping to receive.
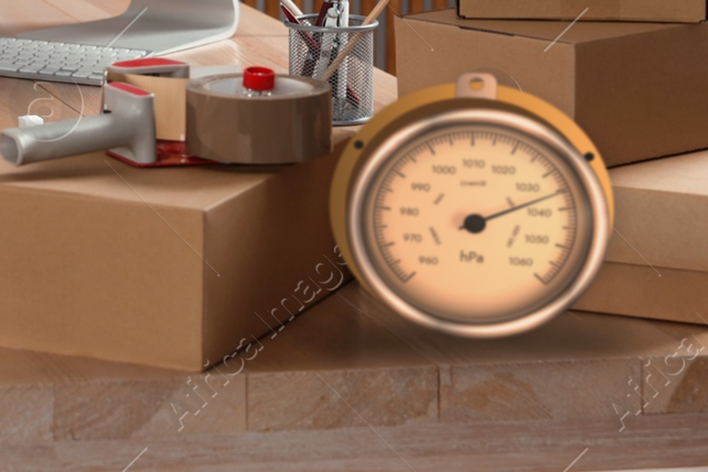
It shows value=1035 unit=hPa
